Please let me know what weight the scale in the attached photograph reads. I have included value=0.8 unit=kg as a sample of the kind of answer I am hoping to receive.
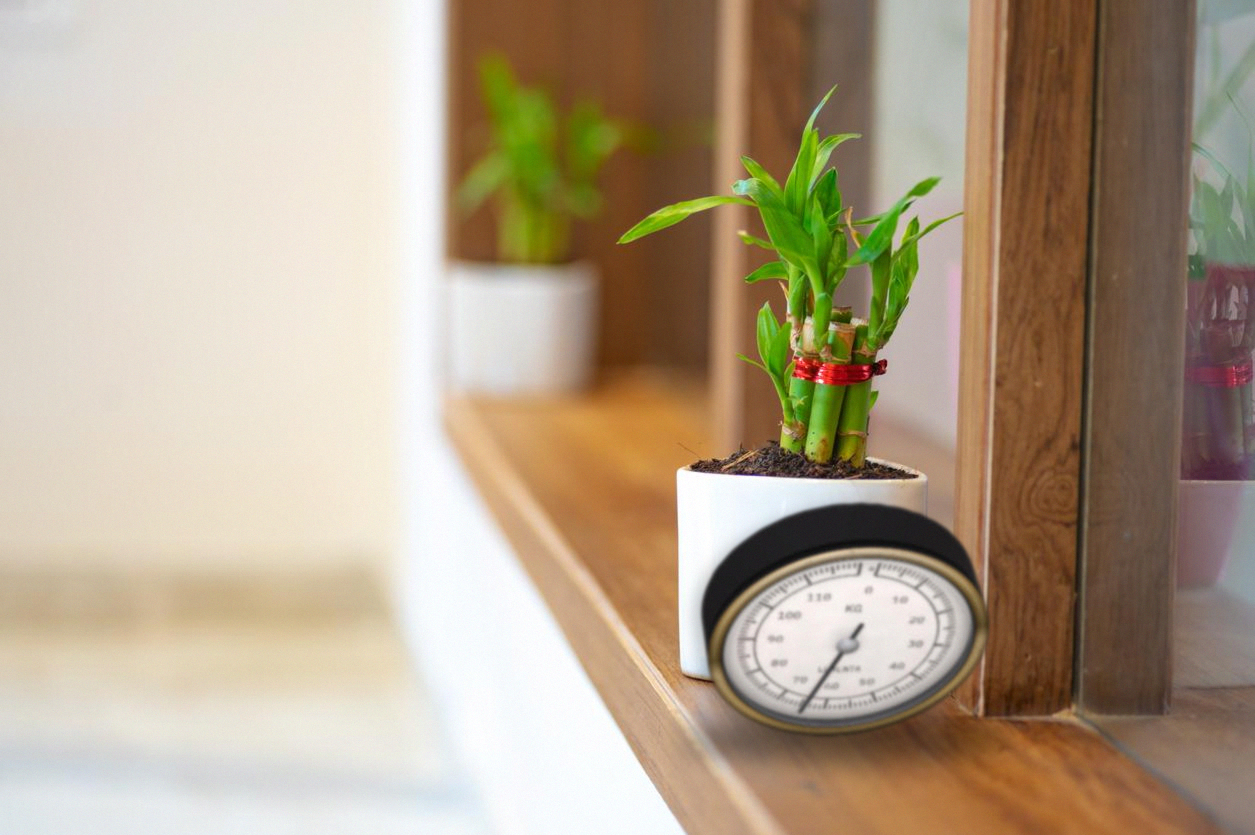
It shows value=65 unit=kg
